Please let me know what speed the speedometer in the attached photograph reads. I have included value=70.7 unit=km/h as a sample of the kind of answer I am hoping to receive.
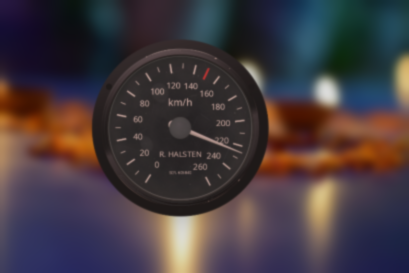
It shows value=225 unit=km/h
